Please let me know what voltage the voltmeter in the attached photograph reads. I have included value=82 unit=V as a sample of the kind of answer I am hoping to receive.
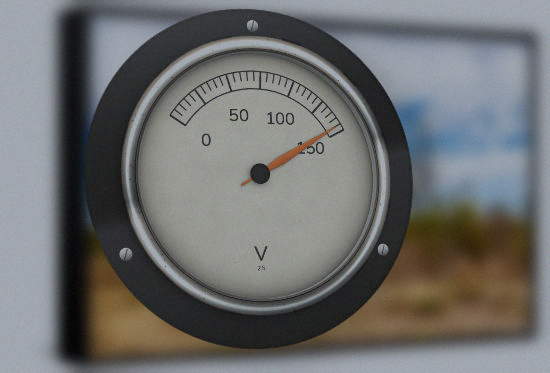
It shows value=145 unit=V
